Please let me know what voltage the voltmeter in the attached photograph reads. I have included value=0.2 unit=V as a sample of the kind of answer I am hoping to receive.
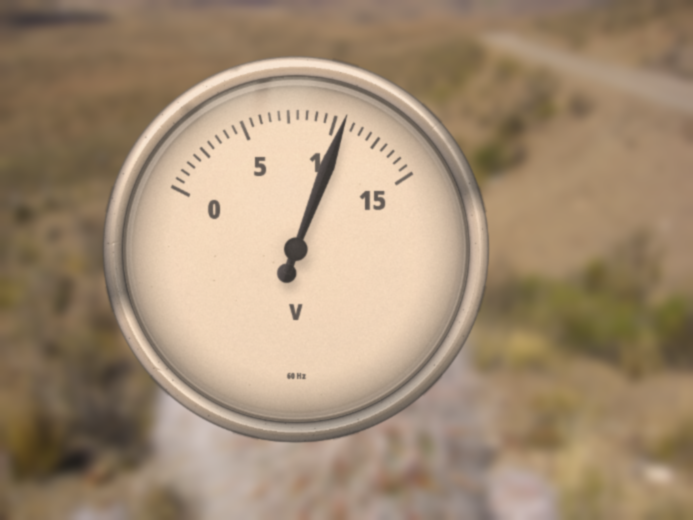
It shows value=10.5 unit=V
